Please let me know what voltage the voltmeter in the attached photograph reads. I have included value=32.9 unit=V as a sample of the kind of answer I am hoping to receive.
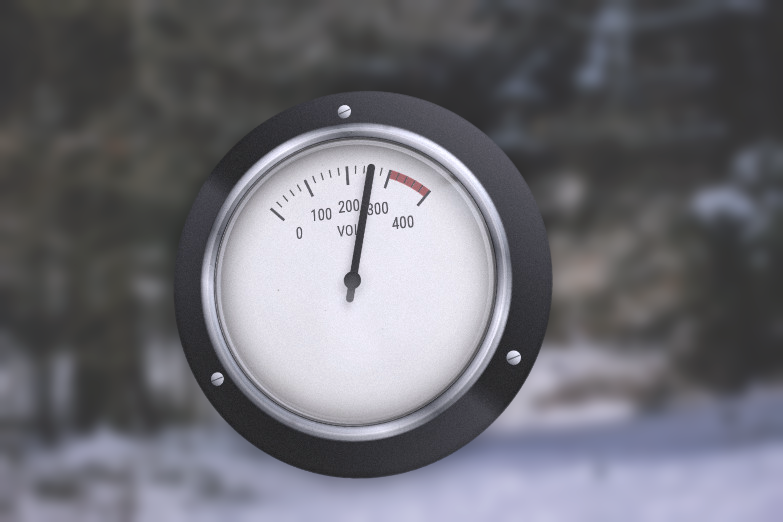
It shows value=260 unit=V
